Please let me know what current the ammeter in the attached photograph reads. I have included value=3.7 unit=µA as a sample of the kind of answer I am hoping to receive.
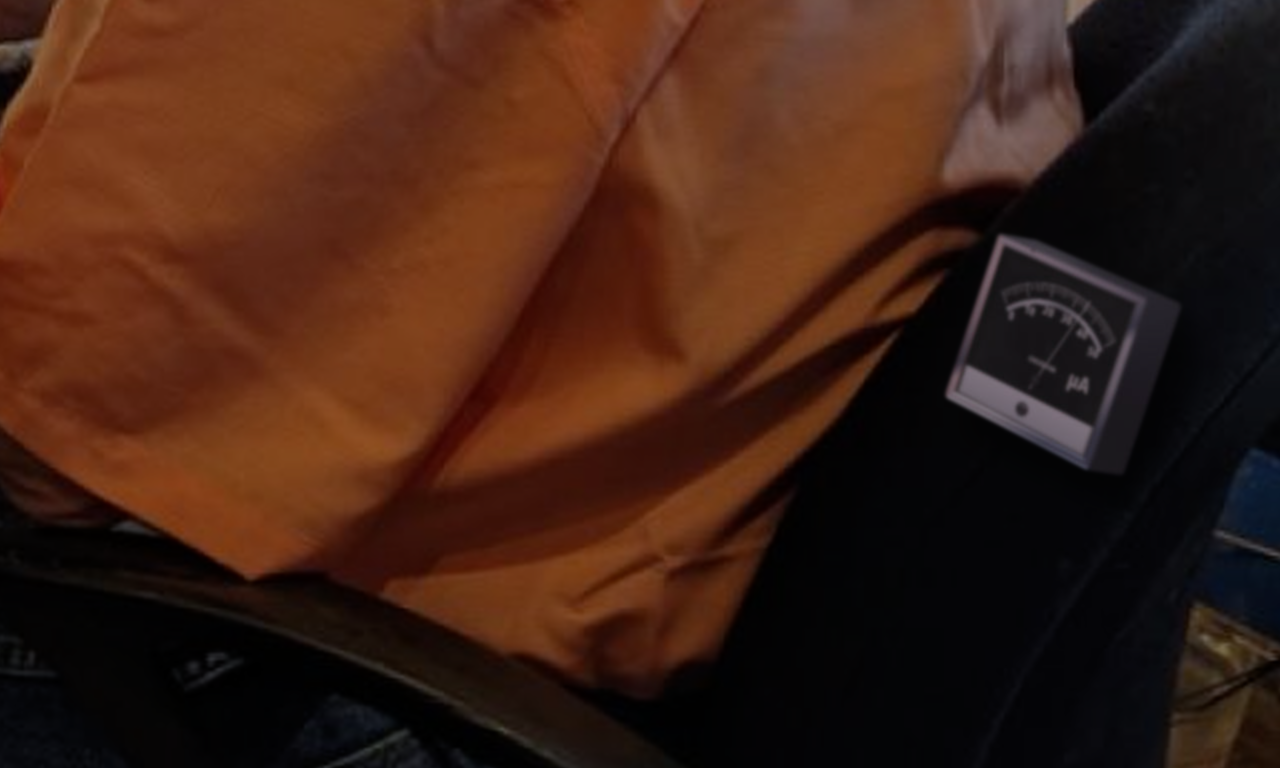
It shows value=35 unit=µA
